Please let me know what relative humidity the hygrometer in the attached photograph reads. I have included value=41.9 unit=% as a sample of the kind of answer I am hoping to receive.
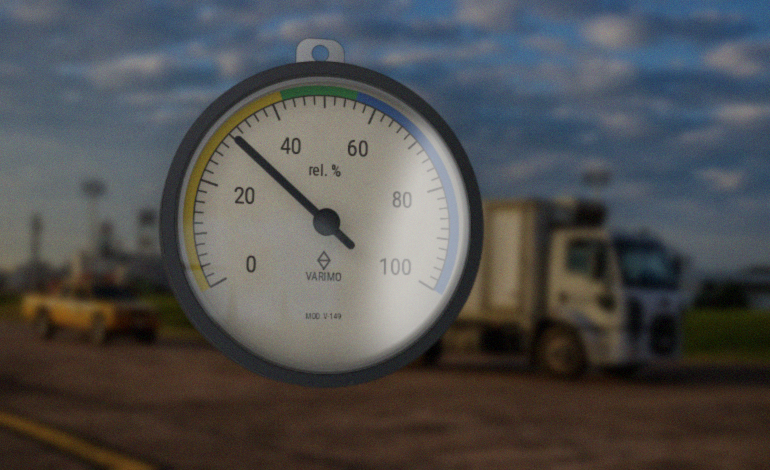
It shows value=30 unit=%
